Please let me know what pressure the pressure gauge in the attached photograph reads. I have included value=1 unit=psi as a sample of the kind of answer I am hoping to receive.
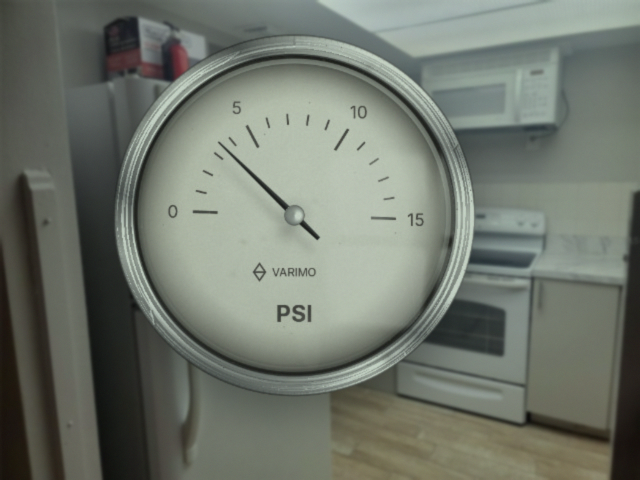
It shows value=3.5 unit=psi
